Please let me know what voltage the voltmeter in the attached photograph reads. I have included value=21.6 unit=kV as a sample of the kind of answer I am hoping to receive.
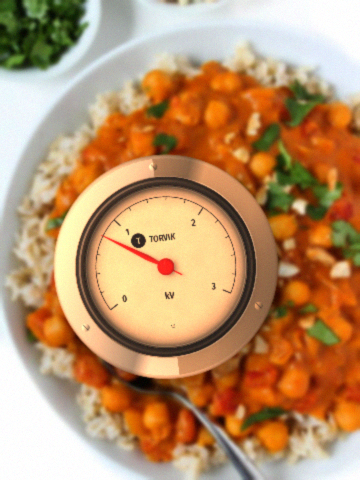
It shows value=0.8 unit=kV
